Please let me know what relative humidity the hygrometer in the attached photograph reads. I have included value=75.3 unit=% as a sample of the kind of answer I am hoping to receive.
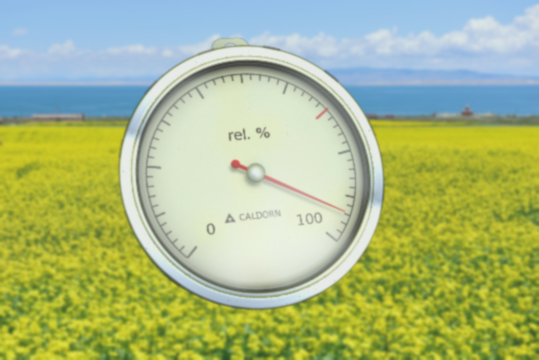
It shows value=94 unit=%
